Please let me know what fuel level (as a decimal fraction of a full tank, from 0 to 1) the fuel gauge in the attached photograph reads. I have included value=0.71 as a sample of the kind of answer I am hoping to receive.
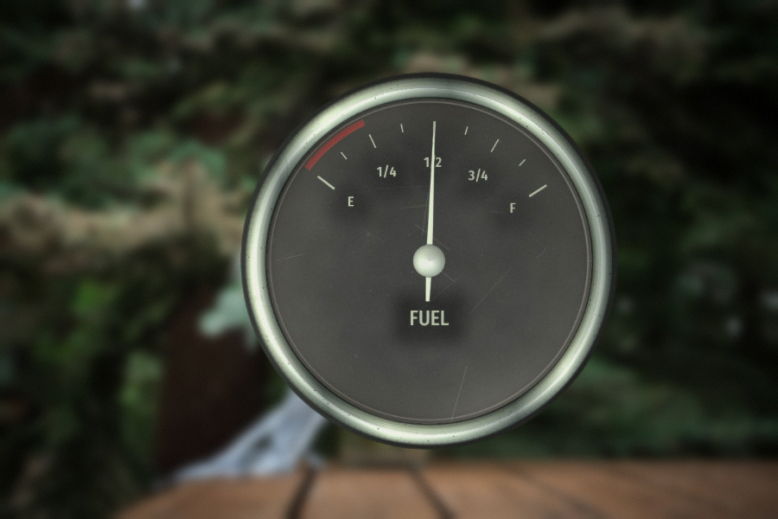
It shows value=0.5
